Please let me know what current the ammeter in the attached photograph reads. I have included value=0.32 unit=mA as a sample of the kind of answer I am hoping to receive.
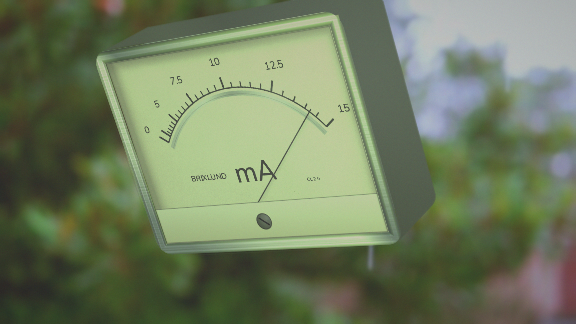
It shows value=14.25 unit=mA
